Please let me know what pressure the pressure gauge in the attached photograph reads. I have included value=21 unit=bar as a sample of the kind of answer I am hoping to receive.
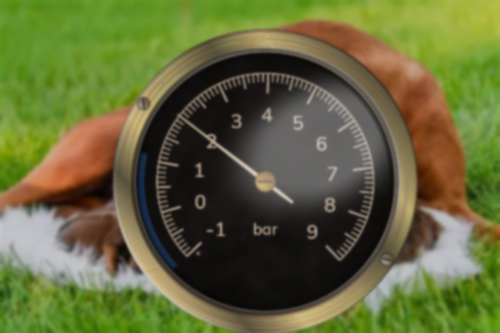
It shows value=2 unit=bar
